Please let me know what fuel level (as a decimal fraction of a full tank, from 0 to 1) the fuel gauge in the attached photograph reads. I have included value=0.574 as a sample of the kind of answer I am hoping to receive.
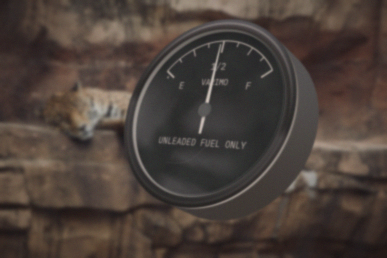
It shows value=0.5
